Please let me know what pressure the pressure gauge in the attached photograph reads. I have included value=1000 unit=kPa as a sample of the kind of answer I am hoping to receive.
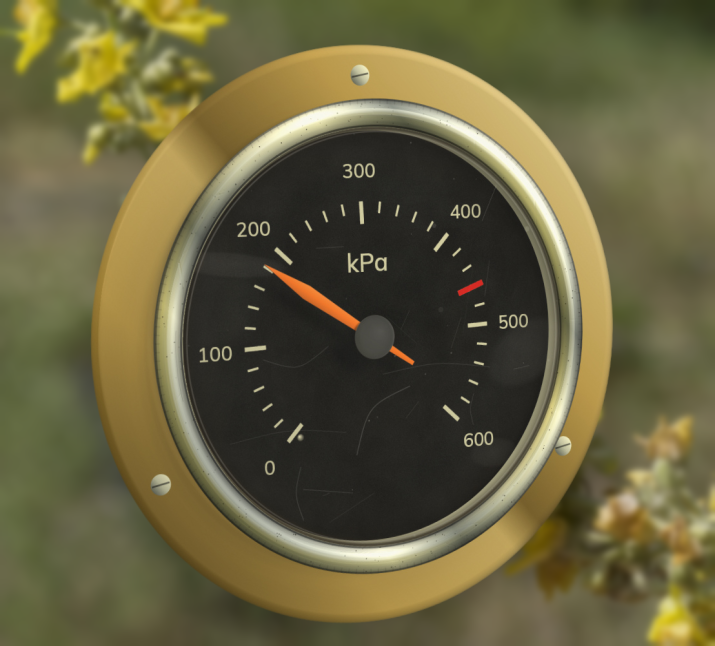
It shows value=180 unit=kPa
